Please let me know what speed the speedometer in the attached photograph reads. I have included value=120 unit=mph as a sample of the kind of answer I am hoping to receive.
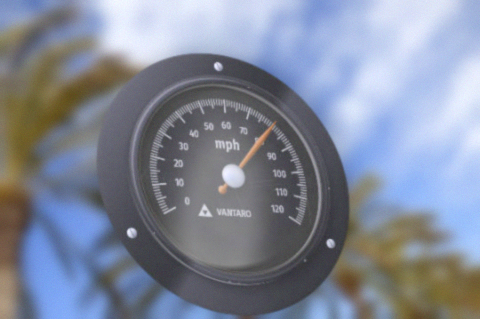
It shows value=80 unit=mph
